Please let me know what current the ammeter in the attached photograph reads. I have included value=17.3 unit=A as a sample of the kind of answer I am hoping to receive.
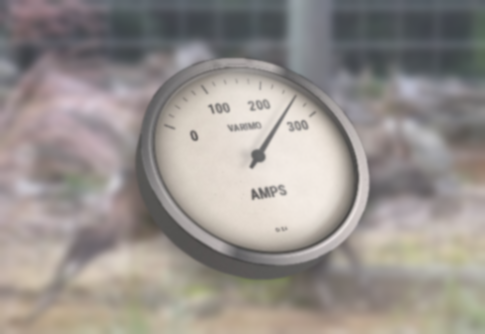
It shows value=260 unit=A
